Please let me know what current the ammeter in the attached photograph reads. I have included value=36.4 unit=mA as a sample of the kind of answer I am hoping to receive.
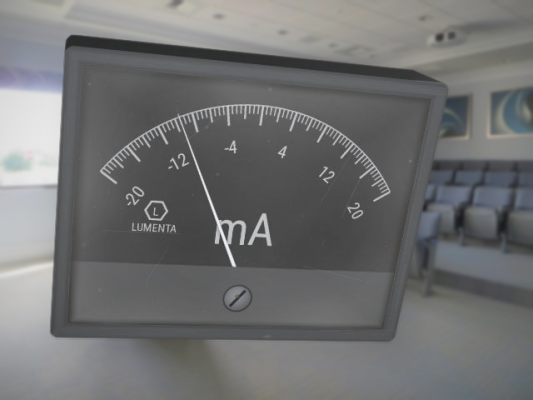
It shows value=-9.5 unit=mA
